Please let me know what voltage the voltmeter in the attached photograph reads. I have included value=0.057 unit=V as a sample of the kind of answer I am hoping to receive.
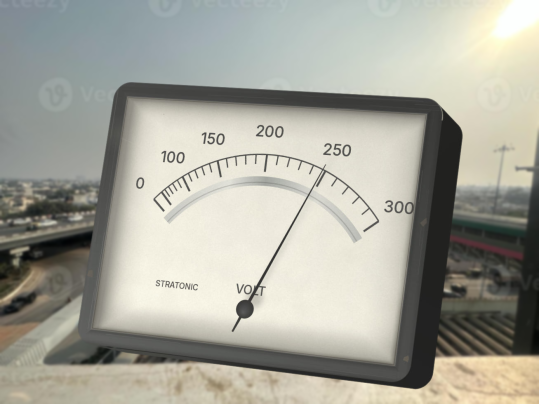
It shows value=250 unit=V
